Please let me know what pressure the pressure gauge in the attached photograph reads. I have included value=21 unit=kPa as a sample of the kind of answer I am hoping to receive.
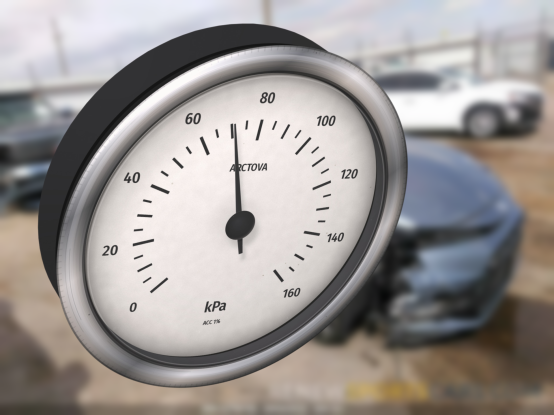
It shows value=70 unit=kPa
